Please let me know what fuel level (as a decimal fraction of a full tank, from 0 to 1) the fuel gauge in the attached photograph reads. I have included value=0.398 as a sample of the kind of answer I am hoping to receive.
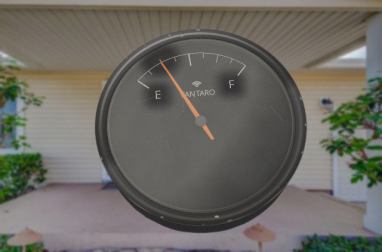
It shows value=0.25
